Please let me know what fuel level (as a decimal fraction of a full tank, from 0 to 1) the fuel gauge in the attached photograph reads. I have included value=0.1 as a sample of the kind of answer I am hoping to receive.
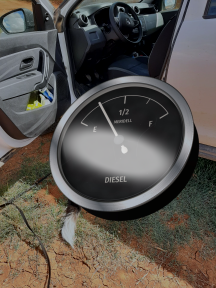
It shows value=0.25
